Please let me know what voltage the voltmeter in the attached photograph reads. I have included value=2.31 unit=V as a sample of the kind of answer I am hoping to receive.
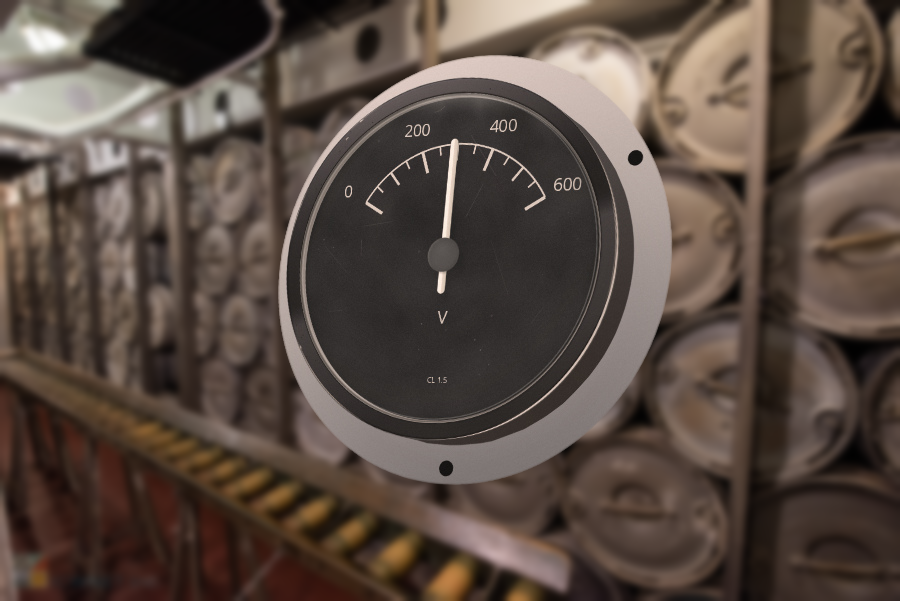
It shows value=300 unit=V
